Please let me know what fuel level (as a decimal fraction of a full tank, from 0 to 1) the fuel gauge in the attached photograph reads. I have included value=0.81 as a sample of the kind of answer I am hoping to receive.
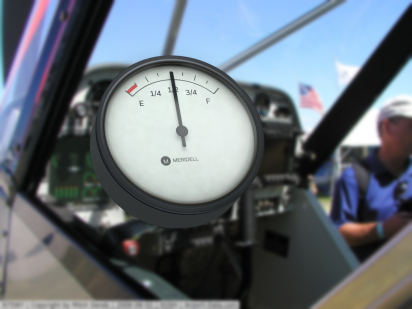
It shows value=0.5
